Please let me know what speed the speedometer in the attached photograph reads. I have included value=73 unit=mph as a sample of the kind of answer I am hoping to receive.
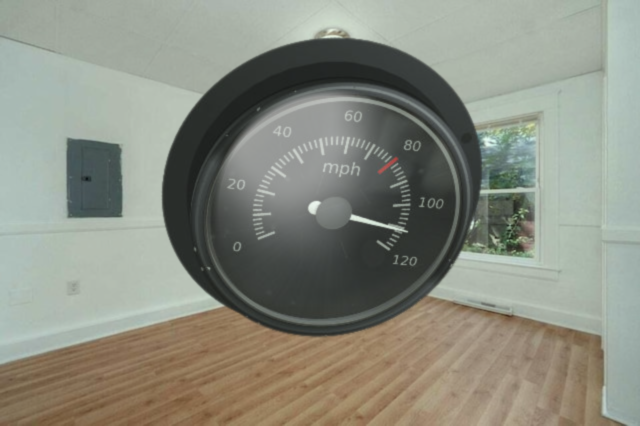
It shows value=110 unit=mph
